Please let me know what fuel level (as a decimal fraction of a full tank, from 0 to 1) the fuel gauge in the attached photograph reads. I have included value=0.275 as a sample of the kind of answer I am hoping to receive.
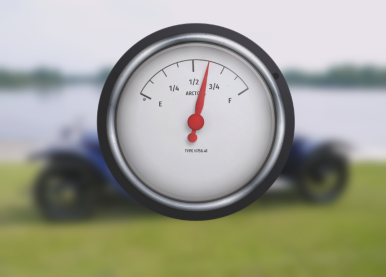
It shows value=0.625
